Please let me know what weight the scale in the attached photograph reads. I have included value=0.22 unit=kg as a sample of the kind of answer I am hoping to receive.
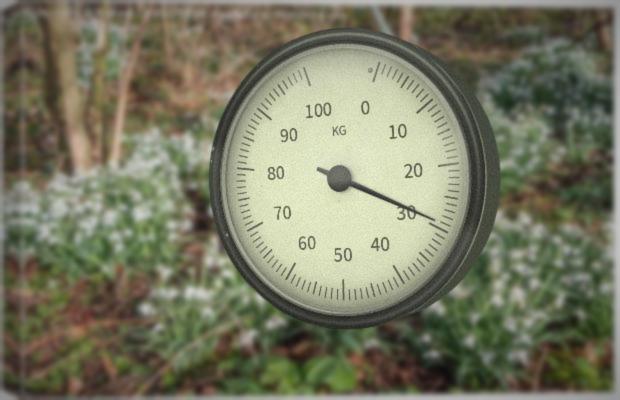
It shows value=29 unit=kg
